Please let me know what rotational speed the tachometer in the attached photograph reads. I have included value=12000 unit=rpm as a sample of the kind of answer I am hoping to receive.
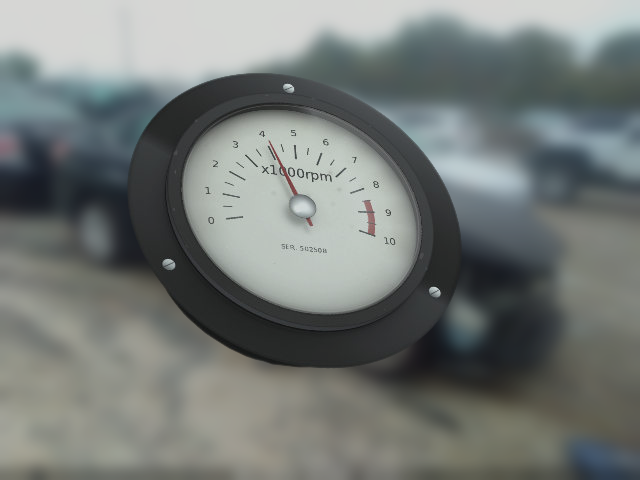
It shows value=4000 unit=rpm
